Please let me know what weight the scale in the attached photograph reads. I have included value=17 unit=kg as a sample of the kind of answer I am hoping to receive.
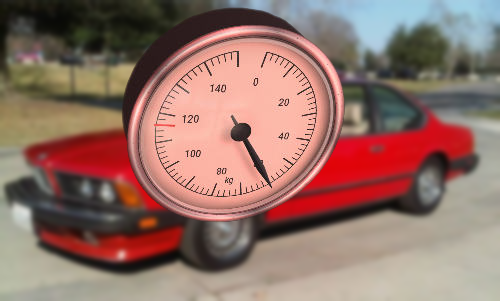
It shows value=60 unit=kg
